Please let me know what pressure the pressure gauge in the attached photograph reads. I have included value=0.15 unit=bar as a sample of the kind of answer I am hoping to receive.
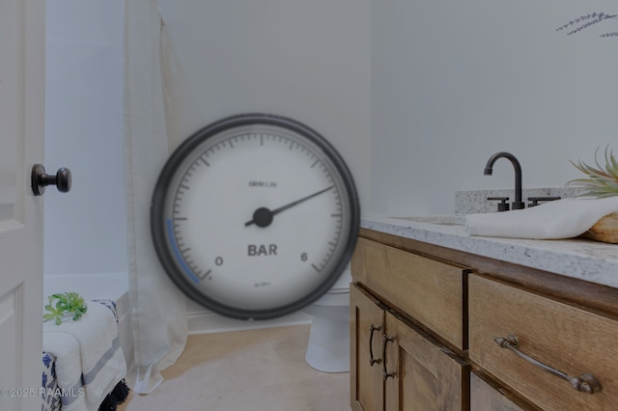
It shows value=4.5 unit=bar
